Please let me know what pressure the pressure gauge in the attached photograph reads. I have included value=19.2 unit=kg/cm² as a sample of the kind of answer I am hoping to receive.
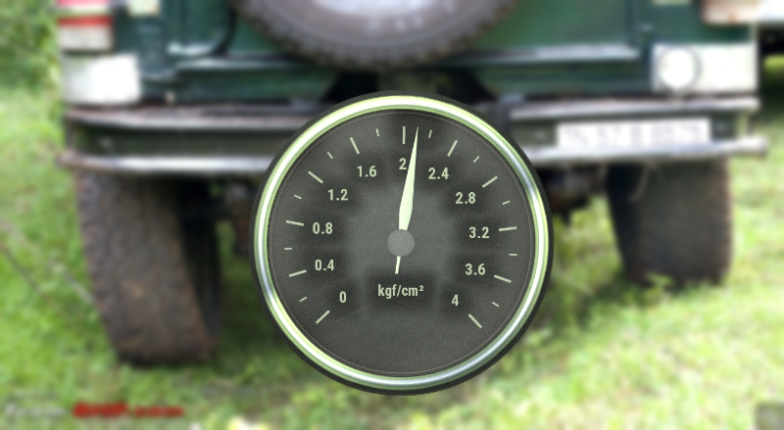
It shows value=2.1 unit=kg/cm²
